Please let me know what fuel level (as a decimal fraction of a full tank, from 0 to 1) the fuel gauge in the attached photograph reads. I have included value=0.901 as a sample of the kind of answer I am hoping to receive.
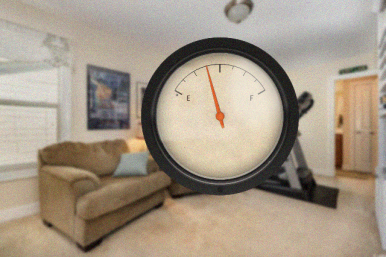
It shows value=0.375
